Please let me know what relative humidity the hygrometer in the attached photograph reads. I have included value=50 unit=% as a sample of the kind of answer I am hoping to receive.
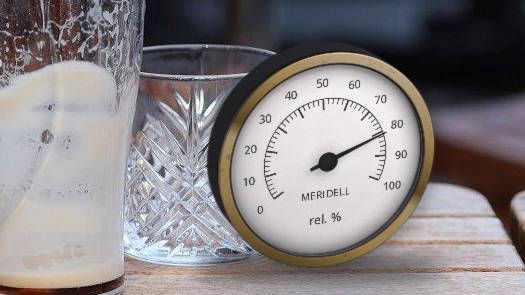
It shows value=80 unit=%
